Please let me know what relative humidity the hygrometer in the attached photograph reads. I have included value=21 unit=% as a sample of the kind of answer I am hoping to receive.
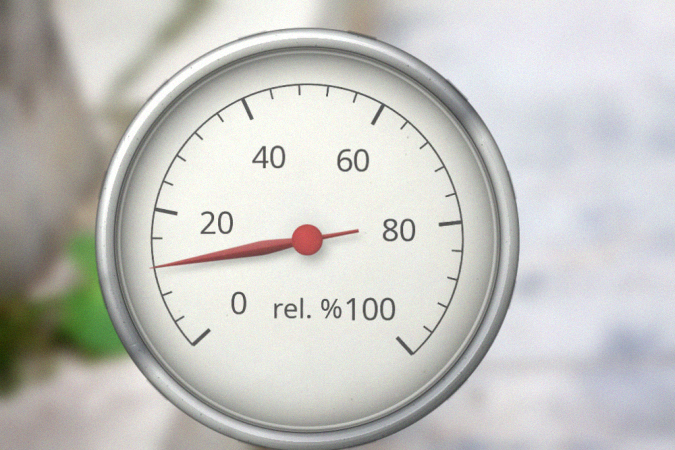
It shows value=12 unit=%
